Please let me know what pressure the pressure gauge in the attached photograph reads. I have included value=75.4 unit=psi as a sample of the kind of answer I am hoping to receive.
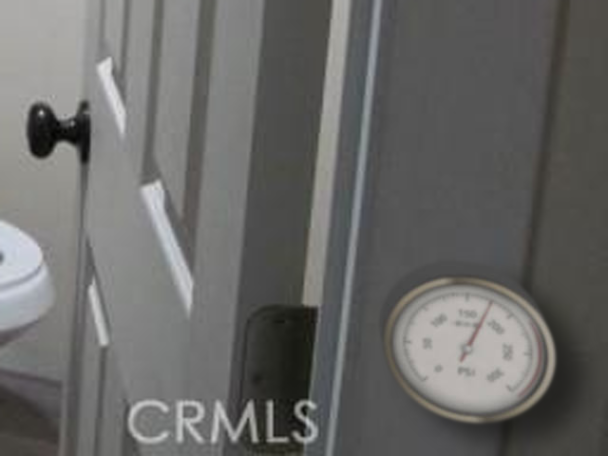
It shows value=175 unit=psi
